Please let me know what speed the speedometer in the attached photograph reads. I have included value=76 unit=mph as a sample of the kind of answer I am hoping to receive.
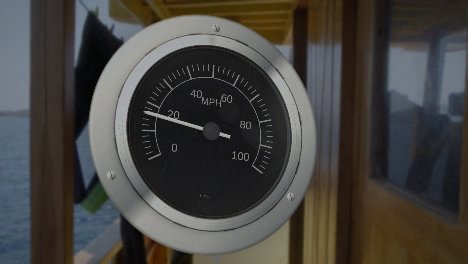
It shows value=16 unit=mph
